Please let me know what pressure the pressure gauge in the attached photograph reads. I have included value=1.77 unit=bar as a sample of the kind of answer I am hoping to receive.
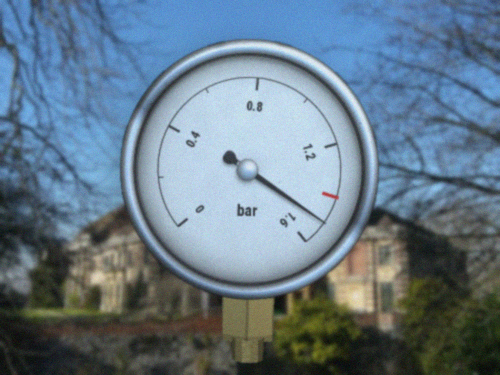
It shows value=1.5 unit=bar
